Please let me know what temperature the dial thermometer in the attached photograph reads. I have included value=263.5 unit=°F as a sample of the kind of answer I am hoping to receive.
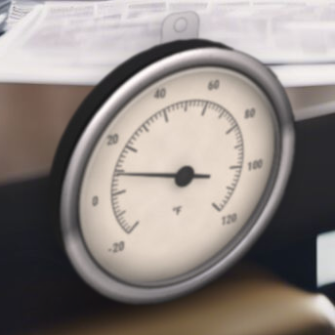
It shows value=10 unit=°F
